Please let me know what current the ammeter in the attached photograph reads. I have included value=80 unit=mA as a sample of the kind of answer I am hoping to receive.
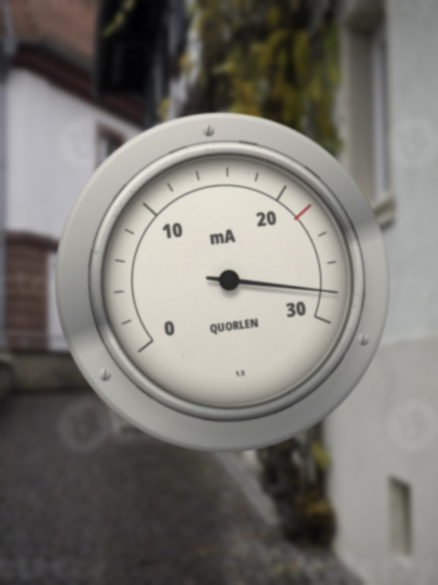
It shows value=28 unit=mA
